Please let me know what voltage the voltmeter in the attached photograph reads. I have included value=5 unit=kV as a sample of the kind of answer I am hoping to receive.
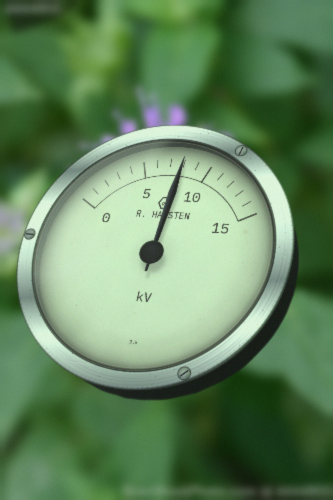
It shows value=8 unit=kV
